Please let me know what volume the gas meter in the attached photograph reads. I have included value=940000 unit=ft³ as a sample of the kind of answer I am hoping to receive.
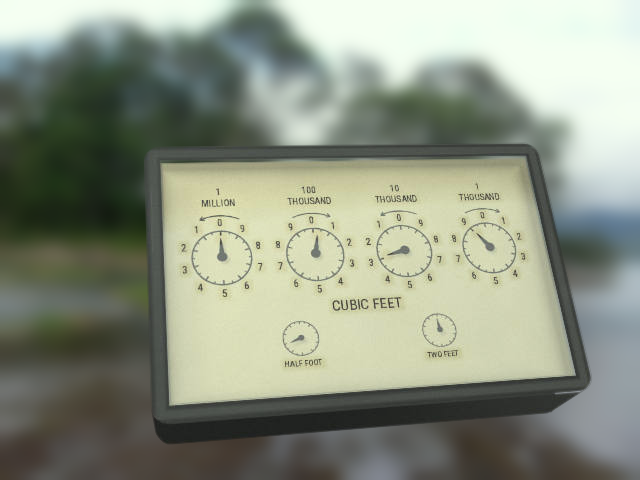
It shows value=2900 unit=ft³
